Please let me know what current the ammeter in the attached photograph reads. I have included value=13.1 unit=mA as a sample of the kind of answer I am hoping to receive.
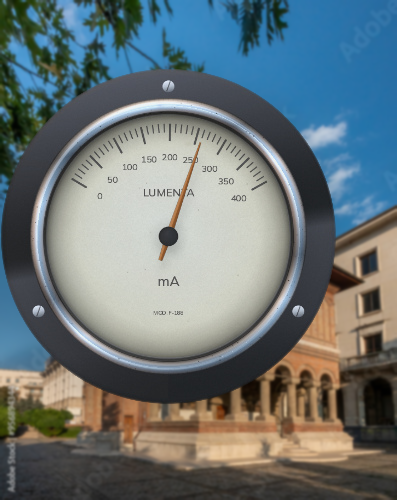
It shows value=260 unit=mA
